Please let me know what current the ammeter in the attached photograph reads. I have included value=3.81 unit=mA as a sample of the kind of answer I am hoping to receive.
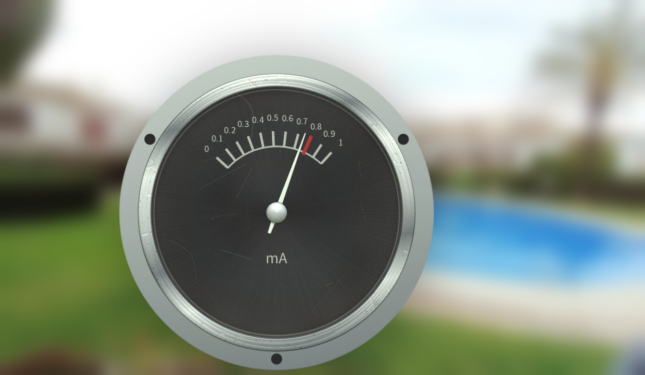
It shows value=0.75 unit=mA
